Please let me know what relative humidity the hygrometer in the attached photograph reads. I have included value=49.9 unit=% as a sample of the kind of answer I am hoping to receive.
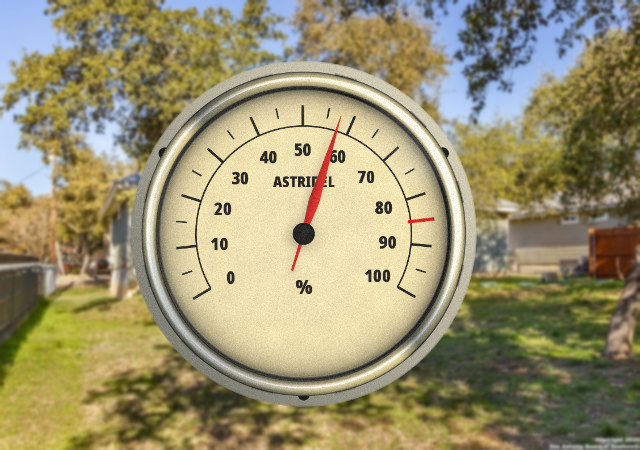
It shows value=57.5 unit=%
